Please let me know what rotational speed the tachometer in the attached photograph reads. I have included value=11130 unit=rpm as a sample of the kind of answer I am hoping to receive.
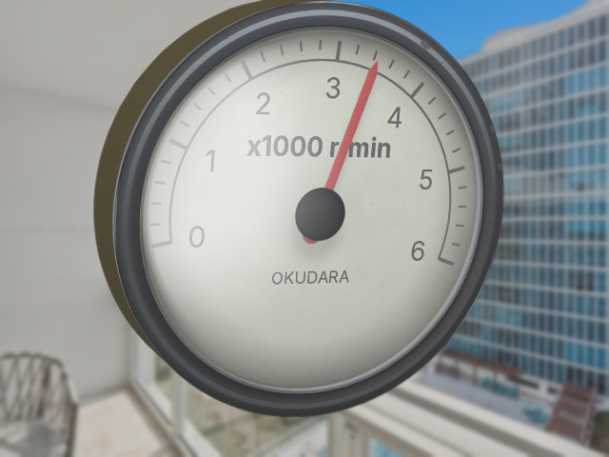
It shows value=3400 unit=rpm
